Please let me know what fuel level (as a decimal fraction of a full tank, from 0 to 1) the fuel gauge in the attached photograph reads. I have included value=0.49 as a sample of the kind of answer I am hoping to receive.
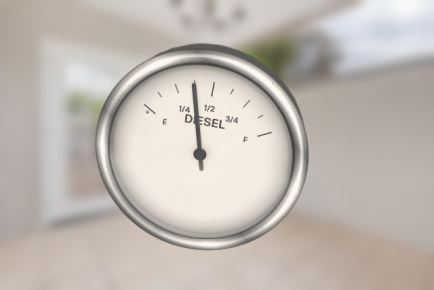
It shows value=0.375
